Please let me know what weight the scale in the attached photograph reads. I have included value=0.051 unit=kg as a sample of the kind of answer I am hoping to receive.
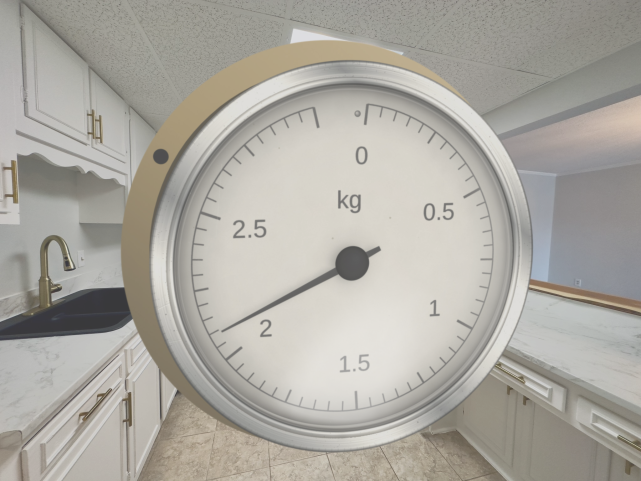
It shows value=2.1 unit=kg
